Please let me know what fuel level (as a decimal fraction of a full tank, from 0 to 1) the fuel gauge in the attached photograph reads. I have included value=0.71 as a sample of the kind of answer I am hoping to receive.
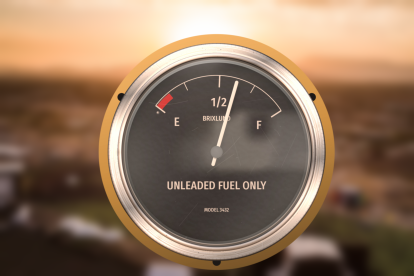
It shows value=0.625
